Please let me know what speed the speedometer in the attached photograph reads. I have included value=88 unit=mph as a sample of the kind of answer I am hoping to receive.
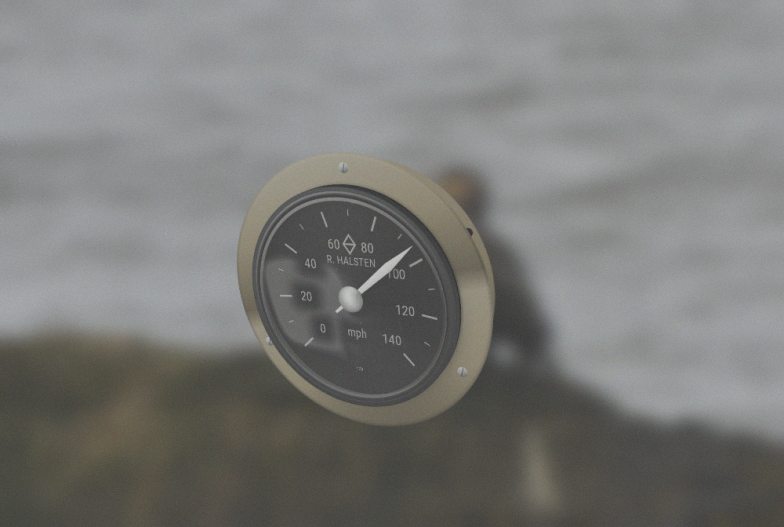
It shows value=95 unit=mph
